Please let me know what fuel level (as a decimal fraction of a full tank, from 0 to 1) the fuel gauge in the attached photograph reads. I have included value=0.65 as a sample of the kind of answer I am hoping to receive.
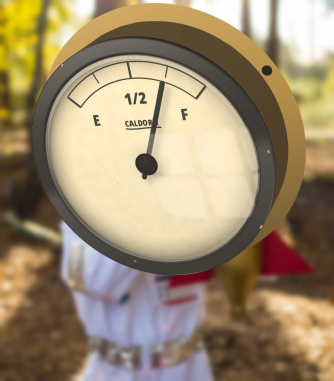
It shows value=0.75
